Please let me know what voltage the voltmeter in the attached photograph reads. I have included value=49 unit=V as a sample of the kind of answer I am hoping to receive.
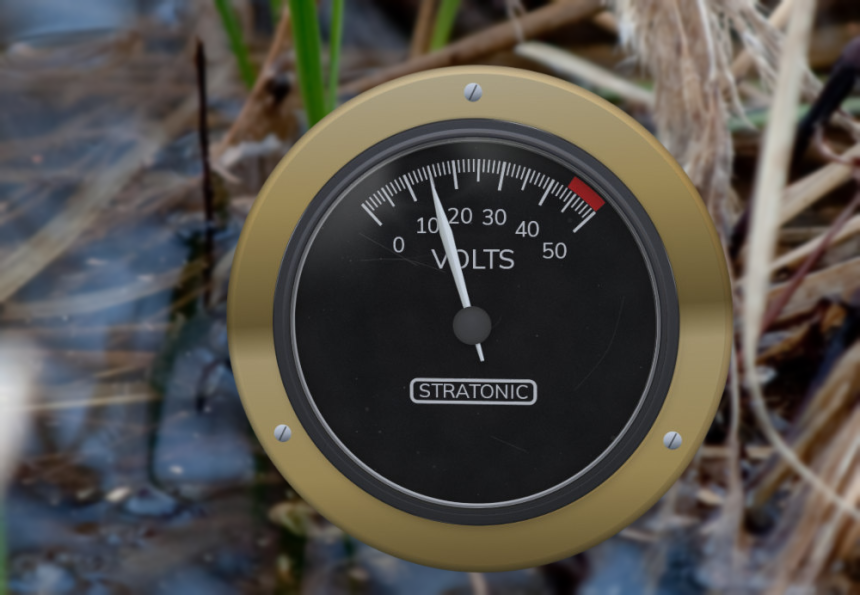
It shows value=15 unit=V
